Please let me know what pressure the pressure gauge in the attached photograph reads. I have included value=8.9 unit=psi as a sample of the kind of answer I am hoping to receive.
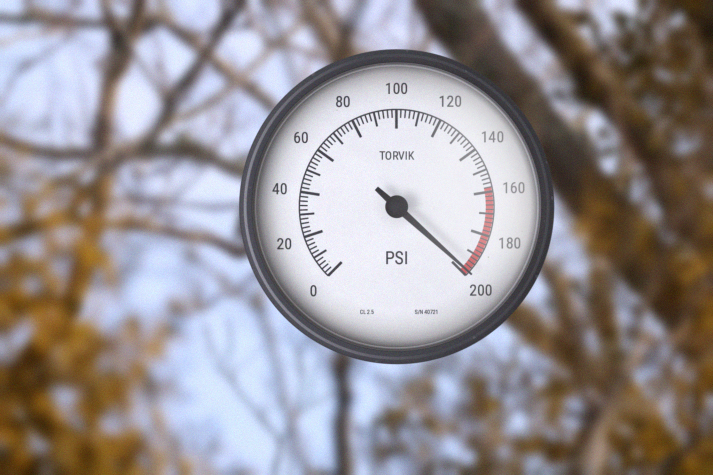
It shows value=198 unit=psi
